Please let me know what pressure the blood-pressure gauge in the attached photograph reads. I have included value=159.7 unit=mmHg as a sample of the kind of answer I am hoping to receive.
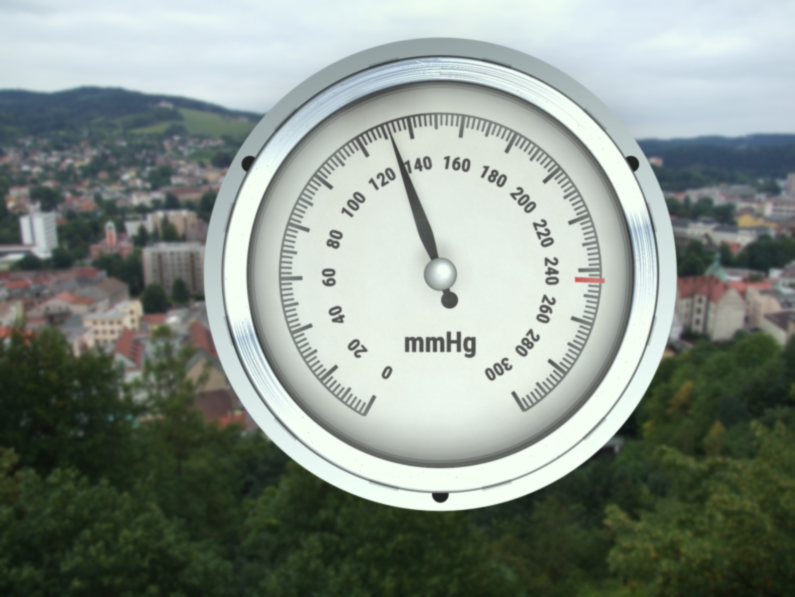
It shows value=132 unit=mmHg
